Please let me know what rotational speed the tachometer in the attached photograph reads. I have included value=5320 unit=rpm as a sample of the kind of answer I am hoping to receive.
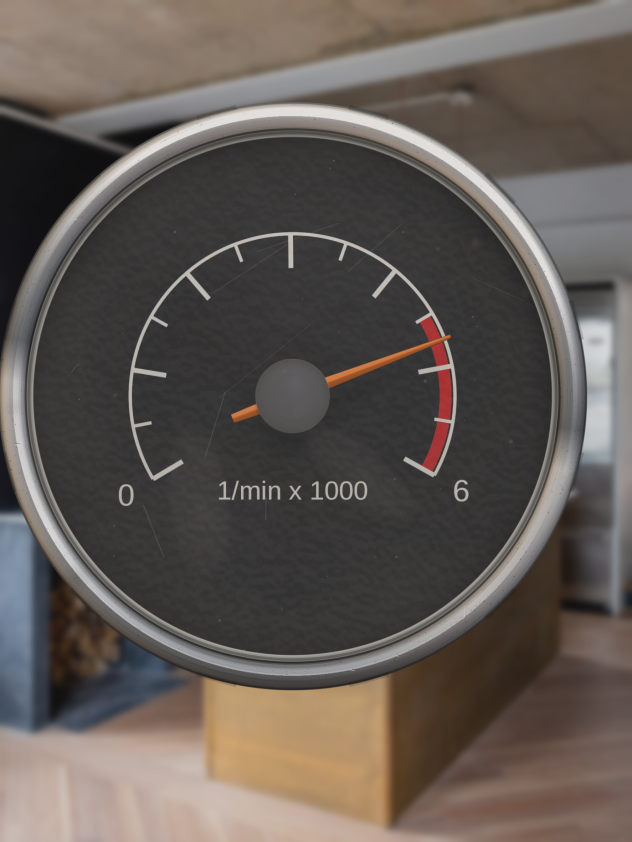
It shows value=4750 unit=rpm
